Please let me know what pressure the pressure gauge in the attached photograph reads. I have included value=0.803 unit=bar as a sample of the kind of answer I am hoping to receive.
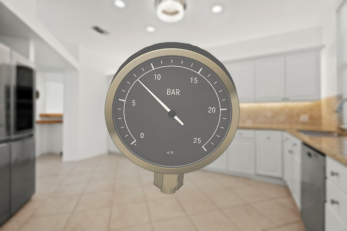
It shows value=8 unit=bar
